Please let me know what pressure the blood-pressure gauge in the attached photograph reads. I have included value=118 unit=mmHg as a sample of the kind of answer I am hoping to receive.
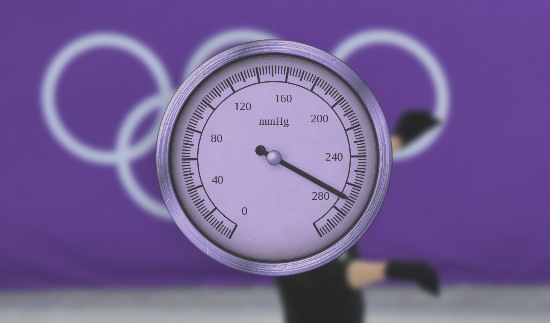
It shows value=270 unit=mmHg
